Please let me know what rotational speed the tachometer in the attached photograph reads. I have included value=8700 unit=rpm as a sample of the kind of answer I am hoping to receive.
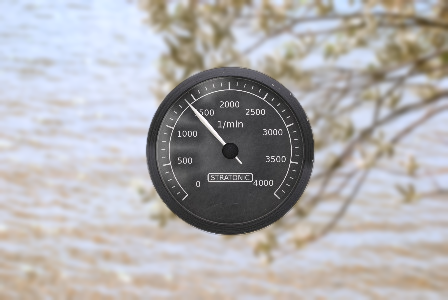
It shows value=1400 unit=rpm
